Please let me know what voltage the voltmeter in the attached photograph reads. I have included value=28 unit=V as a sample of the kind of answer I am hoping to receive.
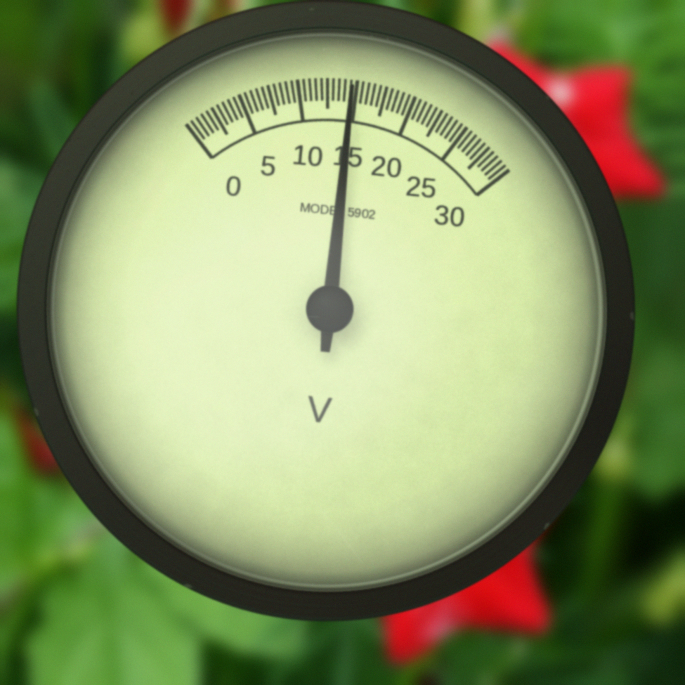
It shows value=14.5 unit=V
